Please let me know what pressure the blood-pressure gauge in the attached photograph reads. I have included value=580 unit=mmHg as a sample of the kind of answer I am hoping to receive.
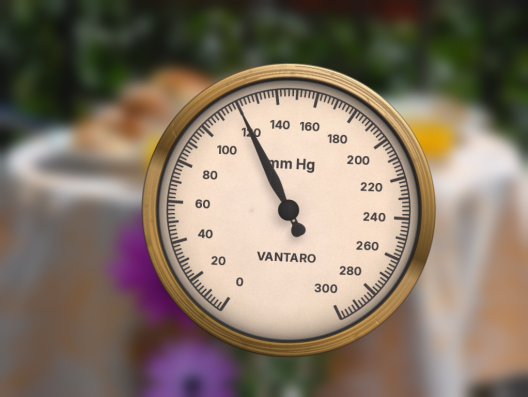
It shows value=120 unit=mmHg
